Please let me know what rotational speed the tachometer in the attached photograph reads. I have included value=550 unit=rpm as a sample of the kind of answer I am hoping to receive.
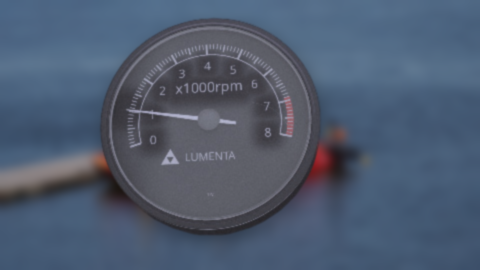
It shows value=1000 unit=rpm
